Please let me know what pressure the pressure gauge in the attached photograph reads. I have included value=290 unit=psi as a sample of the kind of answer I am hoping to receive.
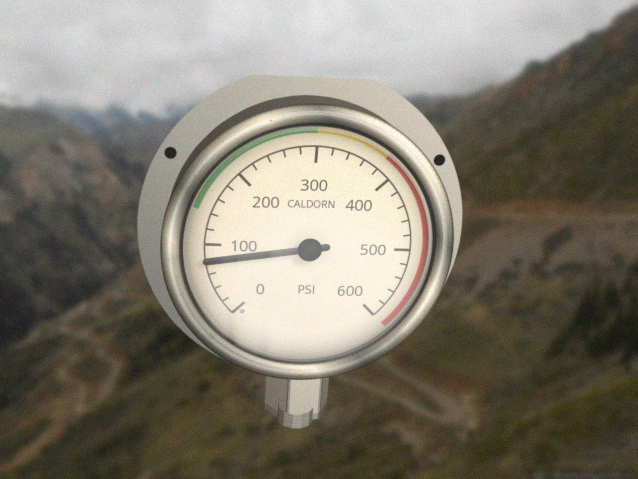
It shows value=80 unit=psi
